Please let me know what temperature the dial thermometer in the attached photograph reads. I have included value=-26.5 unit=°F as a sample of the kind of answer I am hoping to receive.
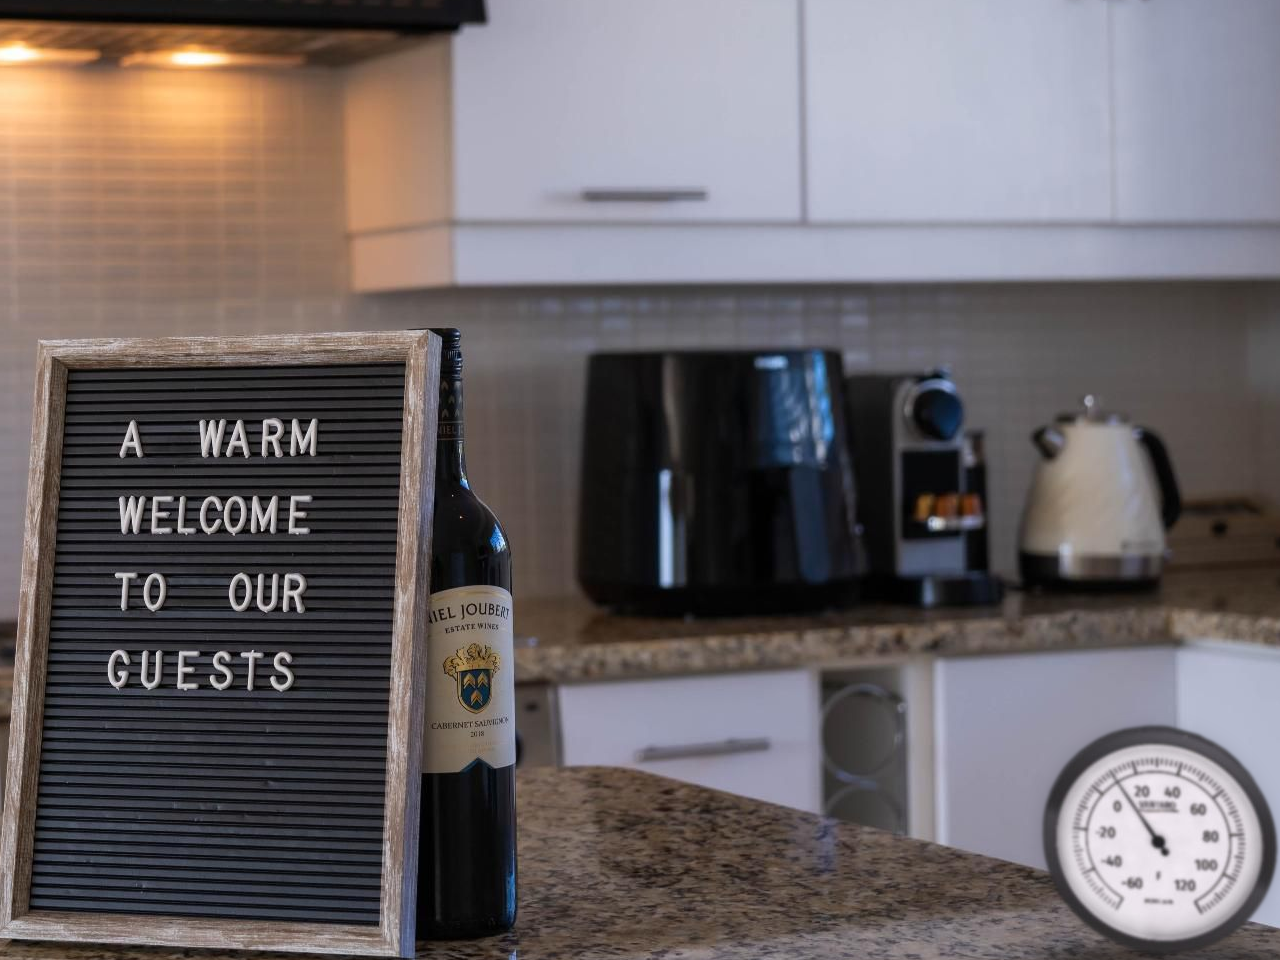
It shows value=10 unit=°F
